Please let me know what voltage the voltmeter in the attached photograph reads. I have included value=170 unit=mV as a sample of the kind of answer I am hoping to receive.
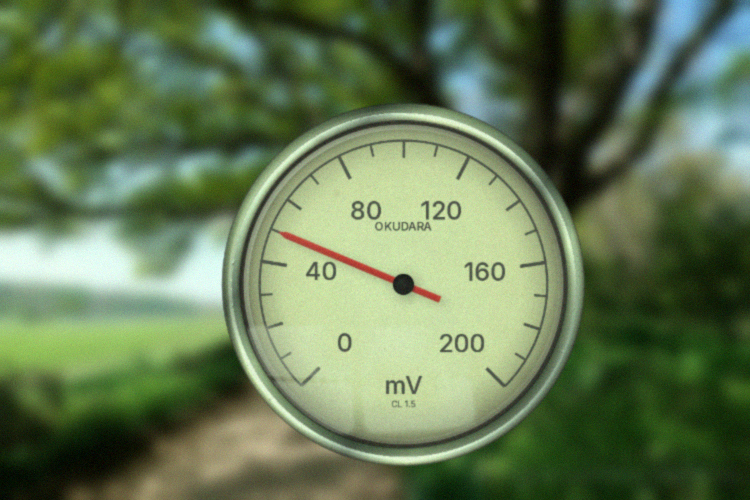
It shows value=50 unit=mV
